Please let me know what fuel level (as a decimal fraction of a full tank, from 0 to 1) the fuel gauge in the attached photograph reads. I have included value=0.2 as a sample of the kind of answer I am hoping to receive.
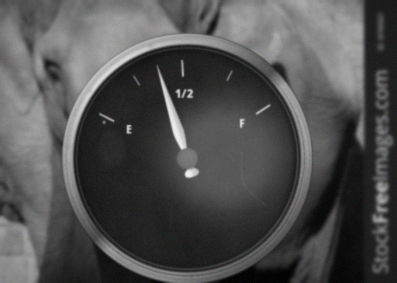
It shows value=0.375
